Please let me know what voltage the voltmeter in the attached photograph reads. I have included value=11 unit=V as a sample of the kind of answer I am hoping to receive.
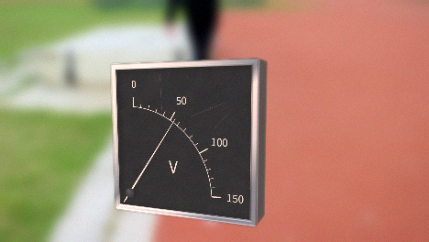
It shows value=55 unit=V
